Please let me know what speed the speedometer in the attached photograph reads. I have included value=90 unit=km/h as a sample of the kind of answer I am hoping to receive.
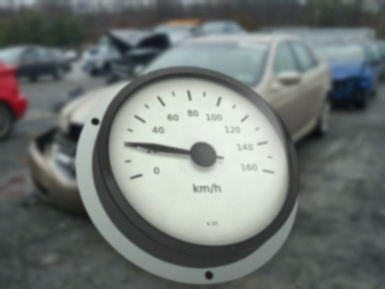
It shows value=20 unit=km/h
